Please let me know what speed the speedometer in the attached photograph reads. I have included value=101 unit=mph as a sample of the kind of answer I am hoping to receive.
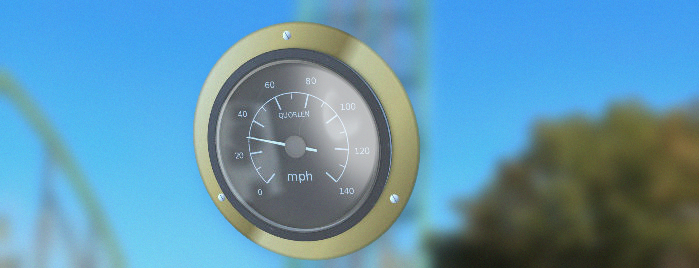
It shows value=30 unit=mph
